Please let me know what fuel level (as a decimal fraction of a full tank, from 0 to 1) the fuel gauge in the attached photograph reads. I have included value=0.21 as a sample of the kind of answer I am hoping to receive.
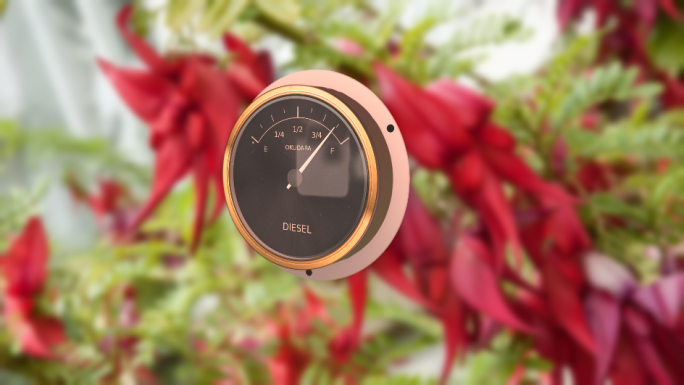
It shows value=0.875
